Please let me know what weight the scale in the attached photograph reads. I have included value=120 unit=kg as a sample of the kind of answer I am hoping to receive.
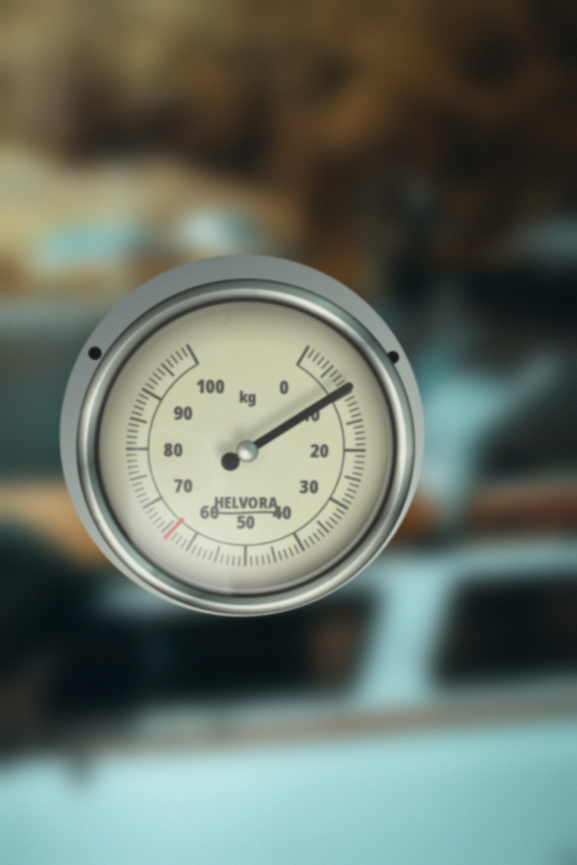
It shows value=9 unit=kg
